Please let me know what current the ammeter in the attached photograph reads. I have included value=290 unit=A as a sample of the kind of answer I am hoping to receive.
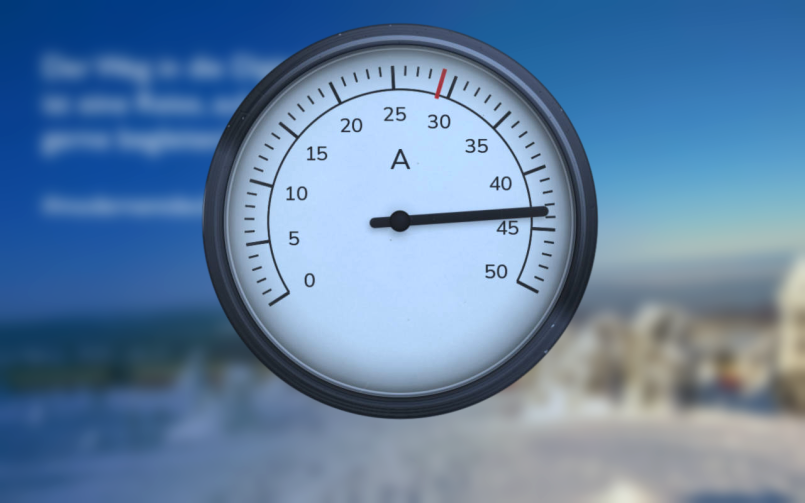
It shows value=43.5 unit=A
